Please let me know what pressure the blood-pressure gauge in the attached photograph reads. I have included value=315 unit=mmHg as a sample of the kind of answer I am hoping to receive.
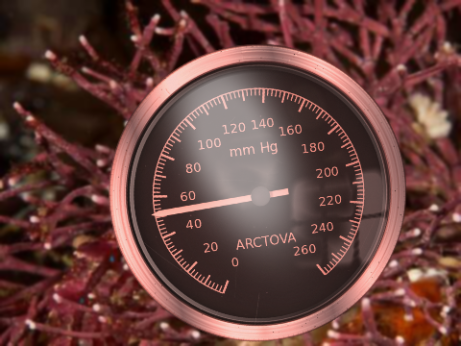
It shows value=52 unit=mmHg
